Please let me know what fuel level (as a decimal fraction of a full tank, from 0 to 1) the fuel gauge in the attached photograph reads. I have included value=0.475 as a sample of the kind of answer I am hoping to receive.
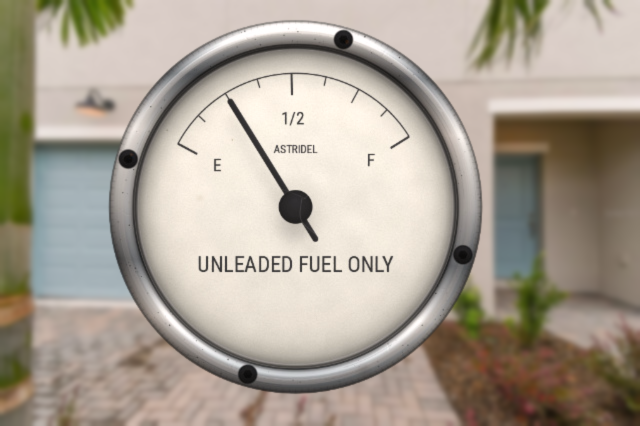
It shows value=0.25
